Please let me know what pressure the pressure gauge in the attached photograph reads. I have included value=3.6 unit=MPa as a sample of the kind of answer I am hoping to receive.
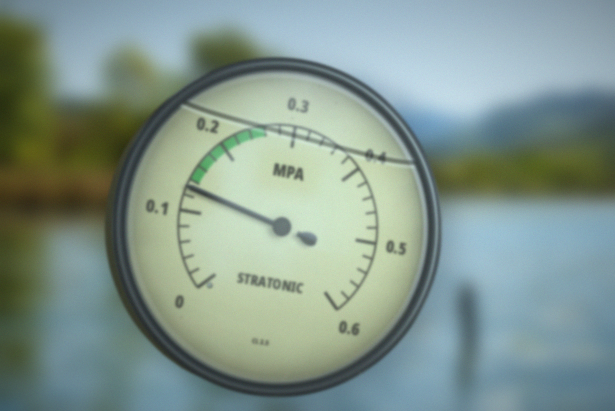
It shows value=0.13 unit=MPa
